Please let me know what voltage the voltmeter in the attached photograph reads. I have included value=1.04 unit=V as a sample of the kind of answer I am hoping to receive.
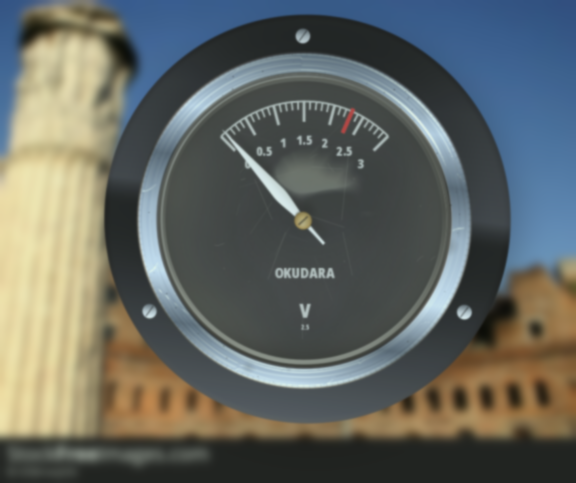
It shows value=0.1 unit=V
